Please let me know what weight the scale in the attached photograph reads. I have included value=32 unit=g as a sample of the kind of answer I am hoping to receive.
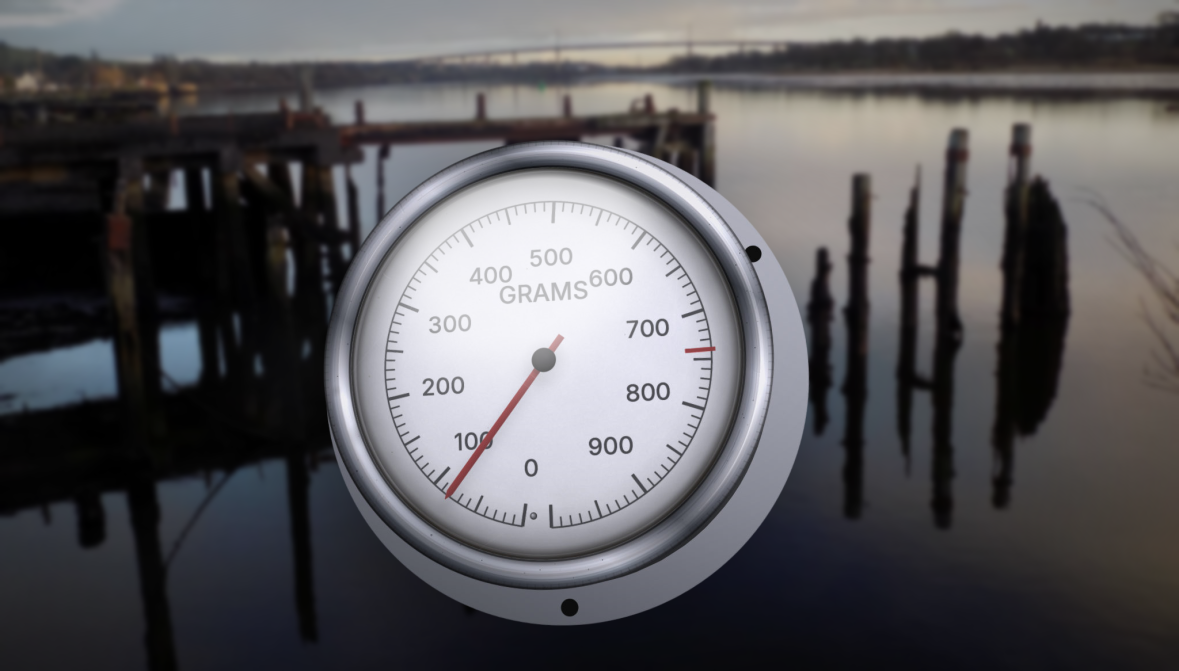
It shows value=80 unit=g
